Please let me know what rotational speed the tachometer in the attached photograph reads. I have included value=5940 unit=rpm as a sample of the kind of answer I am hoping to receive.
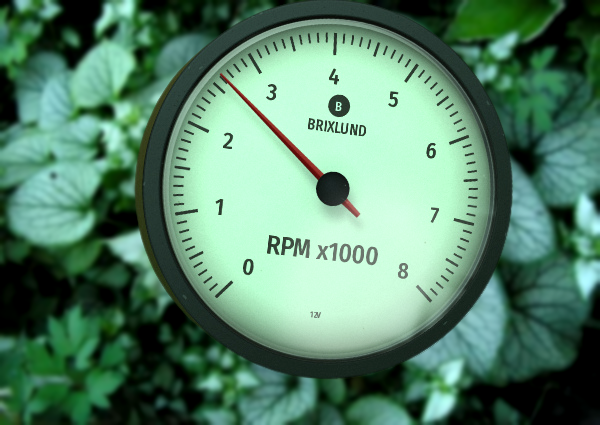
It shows value=2600 unit=rpm
